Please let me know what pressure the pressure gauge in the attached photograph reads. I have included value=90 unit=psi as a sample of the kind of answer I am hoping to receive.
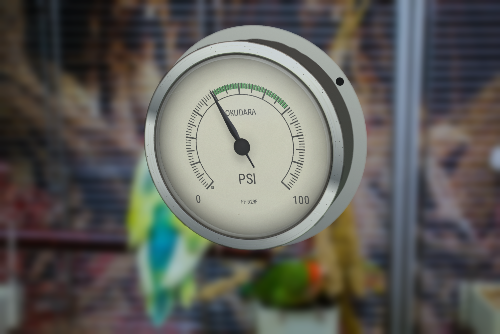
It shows value=40 unit=psi
